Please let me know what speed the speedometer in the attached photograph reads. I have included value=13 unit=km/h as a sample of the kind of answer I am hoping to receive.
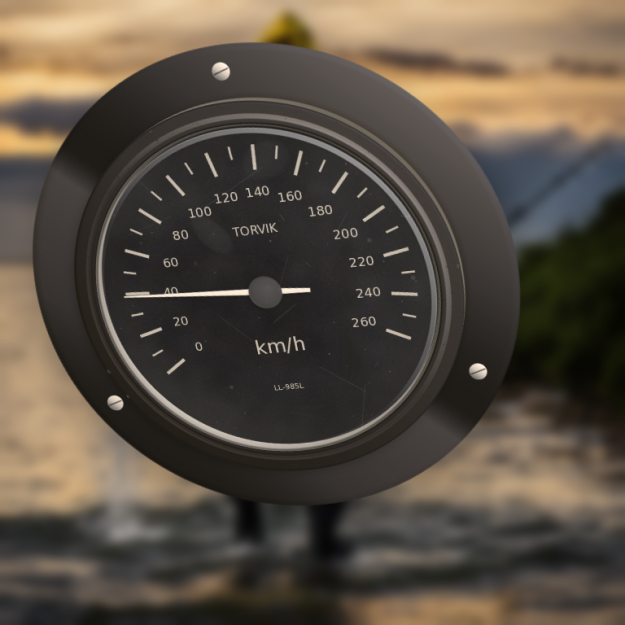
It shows value=40 unit=km/h
